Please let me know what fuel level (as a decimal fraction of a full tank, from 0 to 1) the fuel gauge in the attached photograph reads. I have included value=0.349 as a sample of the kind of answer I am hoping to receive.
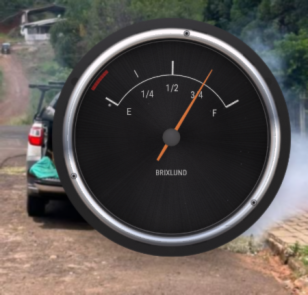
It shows value=0.75
